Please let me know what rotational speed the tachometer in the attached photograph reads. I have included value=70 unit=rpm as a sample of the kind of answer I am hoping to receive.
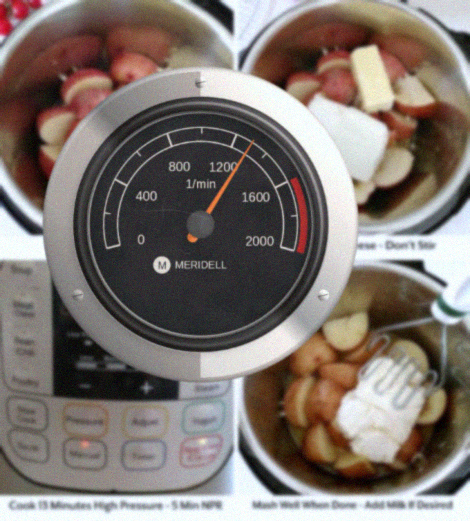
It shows value=1300 unit=rpm
